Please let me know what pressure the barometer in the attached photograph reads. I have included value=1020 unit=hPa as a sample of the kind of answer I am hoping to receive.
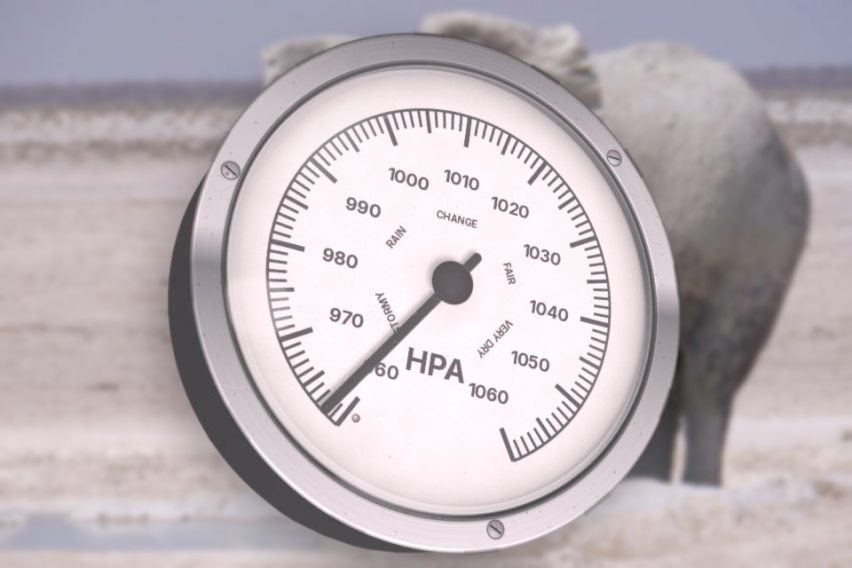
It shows value=962 unit=hPa
